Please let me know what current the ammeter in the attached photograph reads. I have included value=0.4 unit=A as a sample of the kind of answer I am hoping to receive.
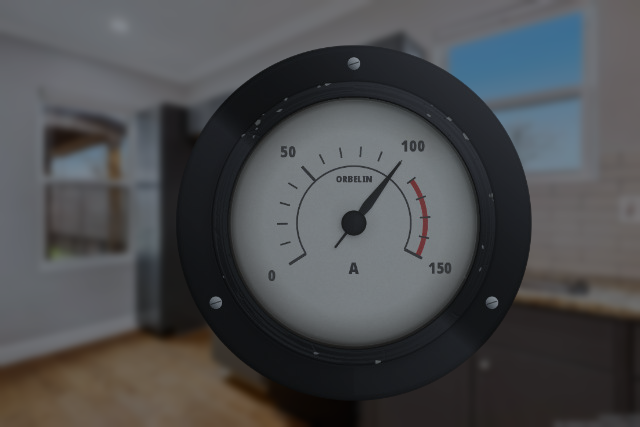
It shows value=100 unit=A
